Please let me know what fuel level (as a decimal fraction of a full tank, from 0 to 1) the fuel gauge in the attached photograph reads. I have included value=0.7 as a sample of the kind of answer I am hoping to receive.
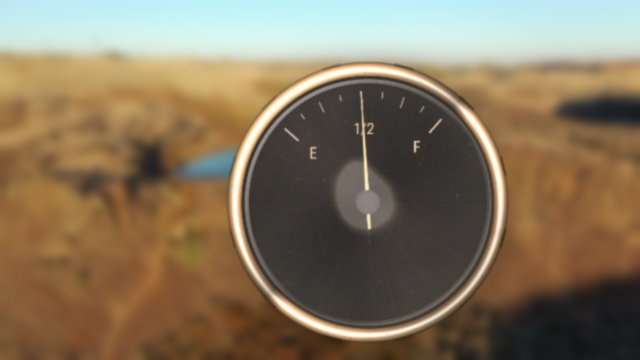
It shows value=0.5
